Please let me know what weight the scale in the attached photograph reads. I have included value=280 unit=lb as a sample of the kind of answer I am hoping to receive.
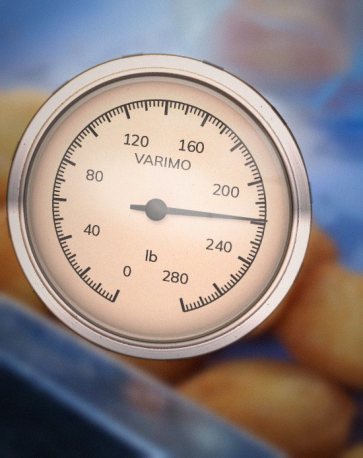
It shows value=218 unit=lb
